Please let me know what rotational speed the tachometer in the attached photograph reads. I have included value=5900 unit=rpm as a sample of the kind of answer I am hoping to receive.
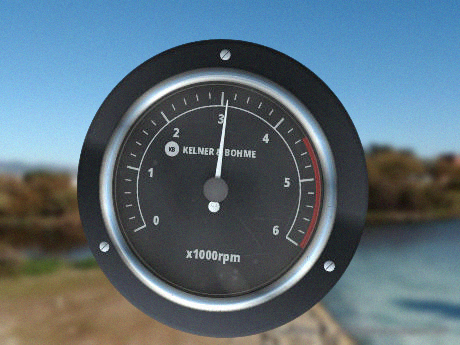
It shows value=3100 unit=rpm
